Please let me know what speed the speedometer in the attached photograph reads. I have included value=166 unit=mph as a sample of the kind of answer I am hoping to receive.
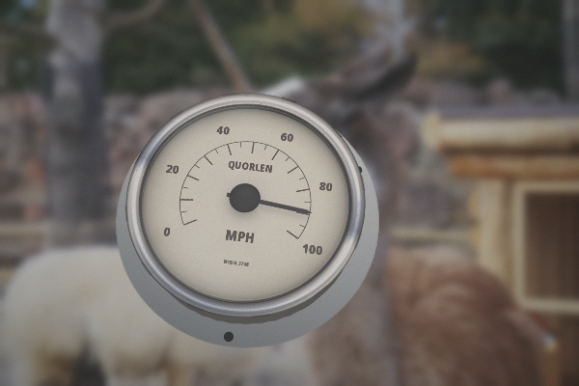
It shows value=90 unit=mph
